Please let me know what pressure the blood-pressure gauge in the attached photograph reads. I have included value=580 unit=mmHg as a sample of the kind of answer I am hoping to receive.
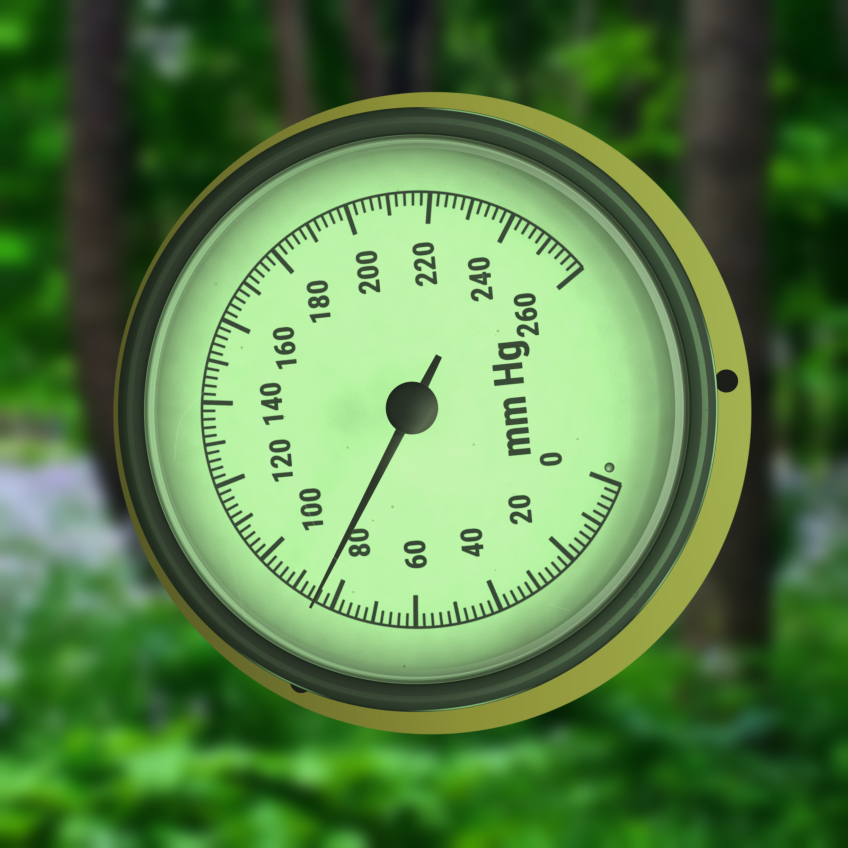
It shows value=84 unit=mmHg
